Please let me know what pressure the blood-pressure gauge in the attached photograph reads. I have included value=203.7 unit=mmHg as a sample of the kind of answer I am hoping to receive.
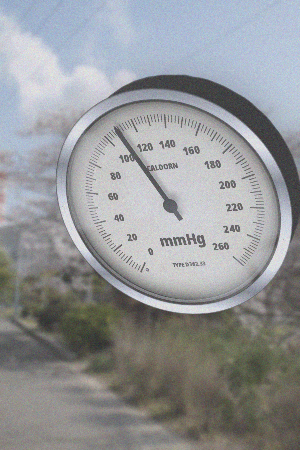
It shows value=110 unit=mmHg
